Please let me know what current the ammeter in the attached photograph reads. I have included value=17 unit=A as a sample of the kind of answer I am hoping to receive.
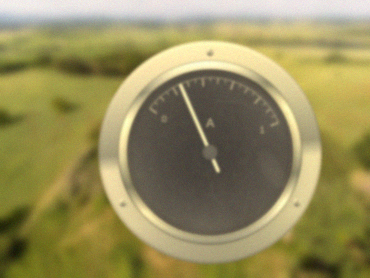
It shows value=0.25 unit=A
